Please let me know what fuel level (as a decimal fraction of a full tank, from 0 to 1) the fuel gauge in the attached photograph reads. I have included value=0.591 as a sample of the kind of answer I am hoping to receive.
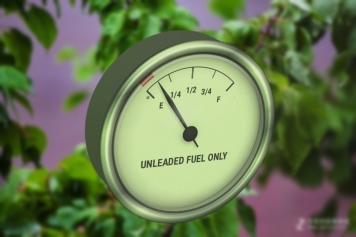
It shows value=0.125
